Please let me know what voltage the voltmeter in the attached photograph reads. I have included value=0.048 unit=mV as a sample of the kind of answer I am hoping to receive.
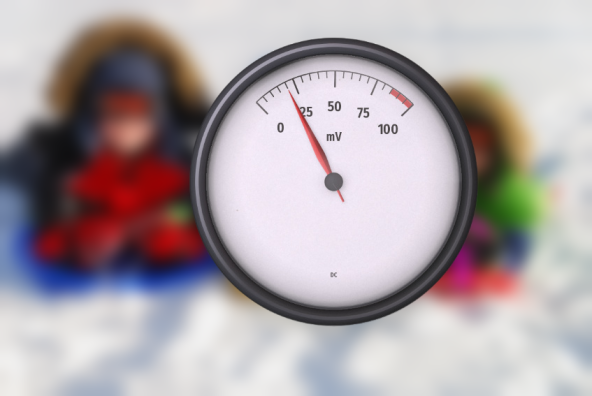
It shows value=20 unit=mV
